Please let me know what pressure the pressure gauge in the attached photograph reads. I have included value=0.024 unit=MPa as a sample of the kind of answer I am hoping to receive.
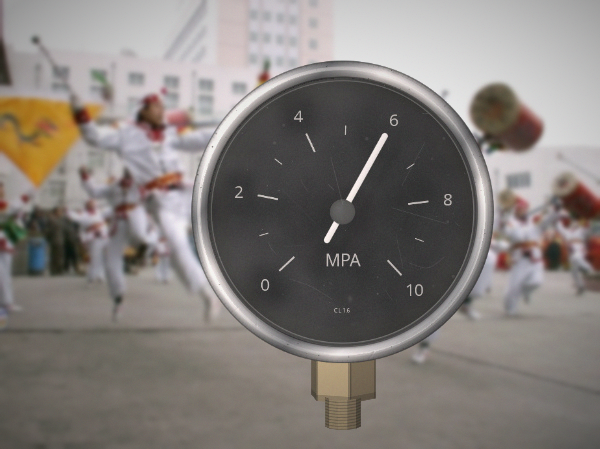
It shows value=6 unit=MPa
